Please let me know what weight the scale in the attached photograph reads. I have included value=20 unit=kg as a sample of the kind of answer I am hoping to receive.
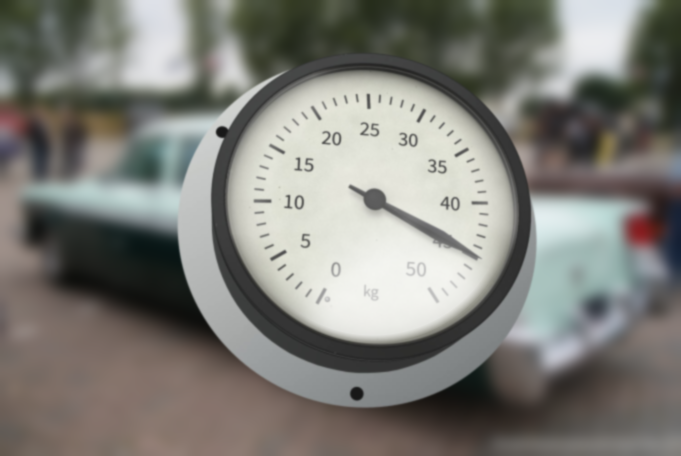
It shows value=45 unit=kg
